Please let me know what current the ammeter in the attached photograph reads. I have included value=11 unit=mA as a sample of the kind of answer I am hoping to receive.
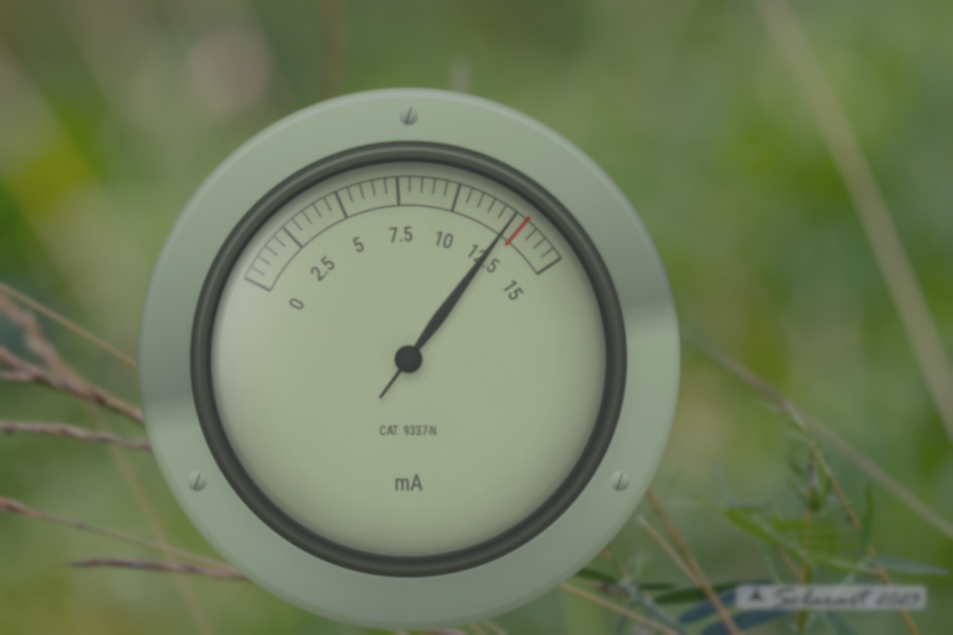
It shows value=12.5 unit=mA
